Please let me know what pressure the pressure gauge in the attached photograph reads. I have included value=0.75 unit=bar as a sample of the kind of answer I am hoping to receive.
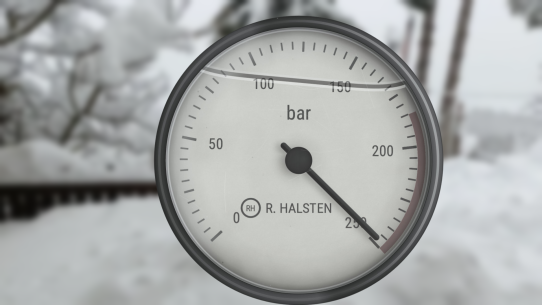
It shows value=247.5 unit=bar
